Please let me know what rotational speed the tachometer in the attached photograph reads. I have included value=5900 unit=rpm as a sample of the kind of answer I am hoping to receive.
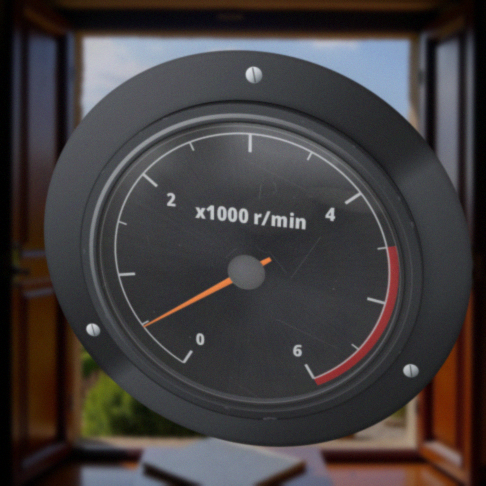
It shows value=500 unit=rpm
